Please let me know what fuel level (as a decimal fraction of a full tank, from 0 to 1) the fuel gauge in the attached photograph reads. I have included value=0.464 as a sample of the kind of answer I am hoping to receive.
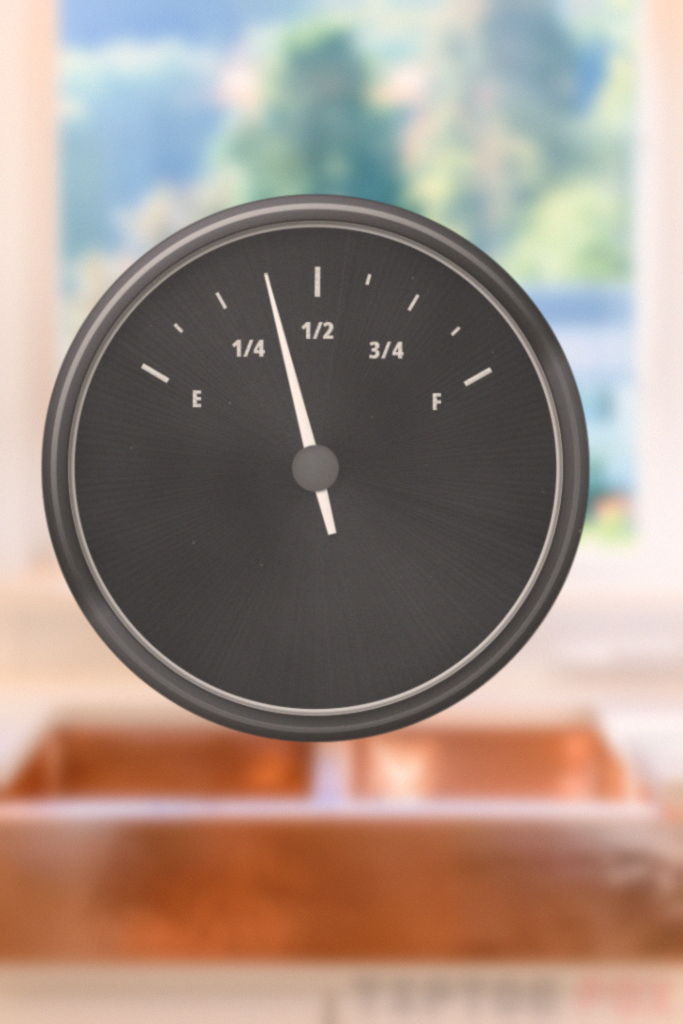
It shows value=0.375
